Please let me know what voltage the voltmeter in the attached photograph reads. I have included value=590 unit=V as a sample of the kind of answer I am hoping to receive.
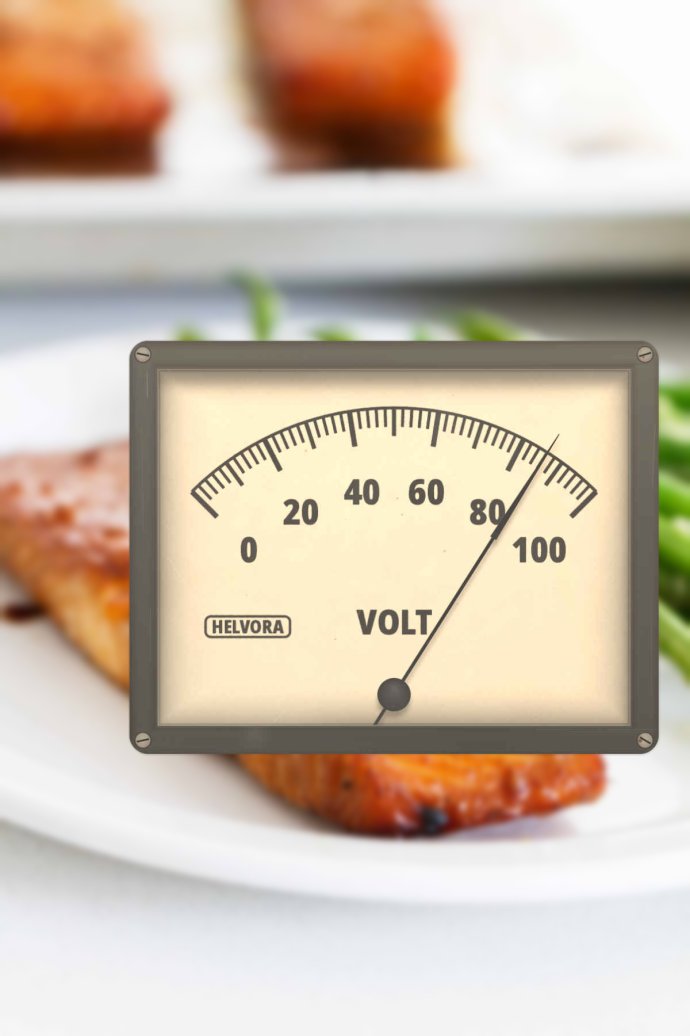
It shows value=86 unit=V
